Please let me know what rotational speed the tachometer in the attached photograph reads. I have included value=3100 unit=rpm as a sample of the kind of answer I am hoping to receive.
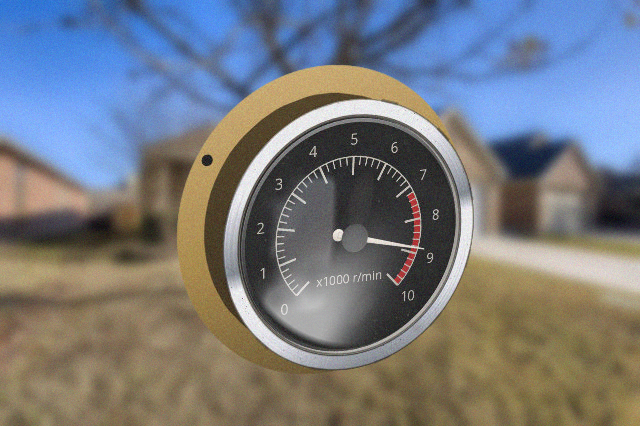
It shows value=8800 unit=rpm
